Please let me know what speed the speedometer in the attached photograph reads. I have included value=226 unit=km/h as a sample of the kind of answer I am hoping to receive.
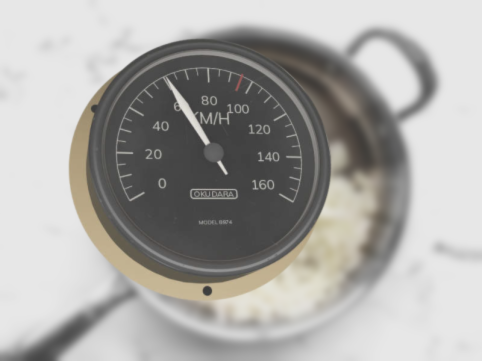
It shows value=60 unit=km/h
